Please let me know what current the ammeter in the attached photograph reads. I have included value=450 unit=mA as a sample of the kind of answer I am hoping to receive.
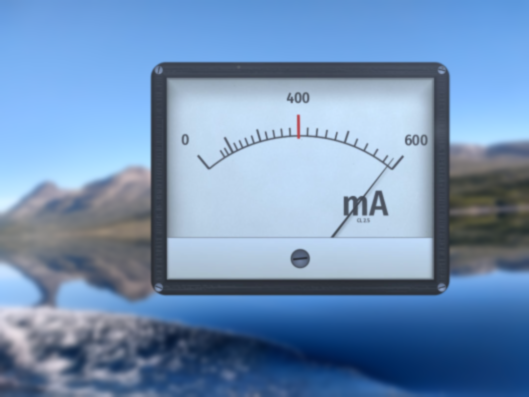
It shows value=590 unit=mA
